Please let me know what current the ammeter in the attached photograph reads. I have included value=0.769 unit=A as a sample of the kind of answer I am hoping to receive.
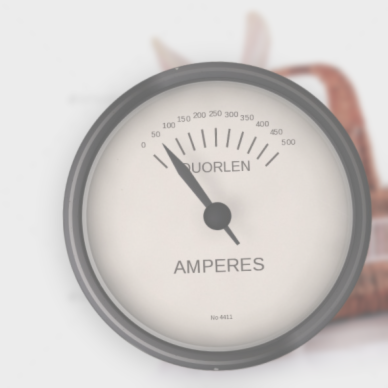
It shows value=50 unit=A
